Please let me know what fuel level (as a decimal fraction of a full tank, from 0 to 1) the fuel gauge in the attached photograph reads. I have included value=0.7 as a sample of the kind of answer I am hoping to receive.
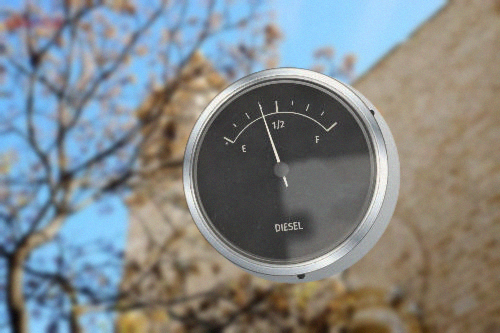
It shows value=0.375
